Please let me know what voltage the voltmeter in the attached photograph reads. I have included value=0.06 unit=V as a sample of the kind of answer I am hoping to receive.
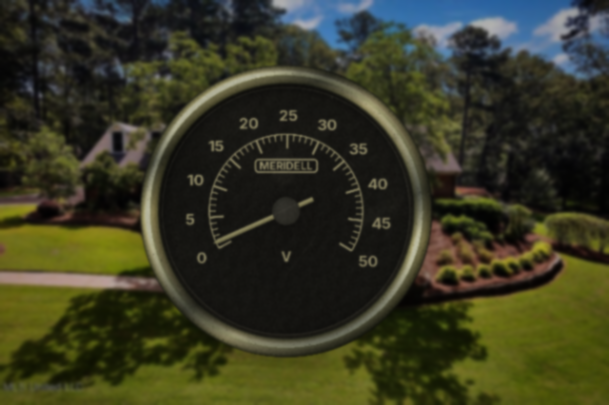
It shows value=1 unit=V
